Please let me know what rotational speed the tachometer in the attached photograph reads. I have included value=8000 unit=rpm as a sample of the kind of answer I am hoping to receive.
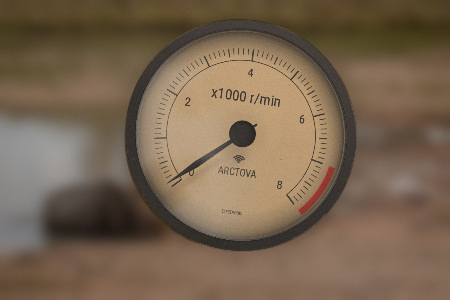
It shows value=100 unit=rpm
